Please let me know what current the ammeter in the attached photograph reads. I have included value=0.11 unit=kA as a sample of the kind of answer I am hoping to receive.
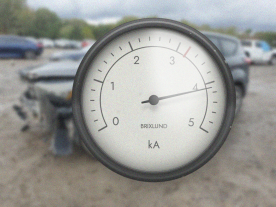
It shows value=4.1 unit=kA
